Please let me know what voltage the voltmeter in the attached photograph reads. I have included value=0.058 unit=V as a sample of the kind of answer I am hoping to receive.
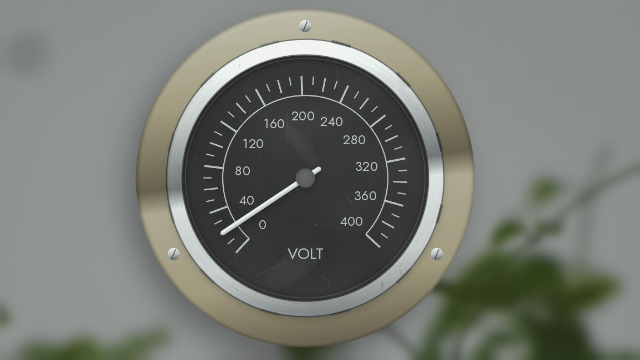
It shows value=20 unit=V
